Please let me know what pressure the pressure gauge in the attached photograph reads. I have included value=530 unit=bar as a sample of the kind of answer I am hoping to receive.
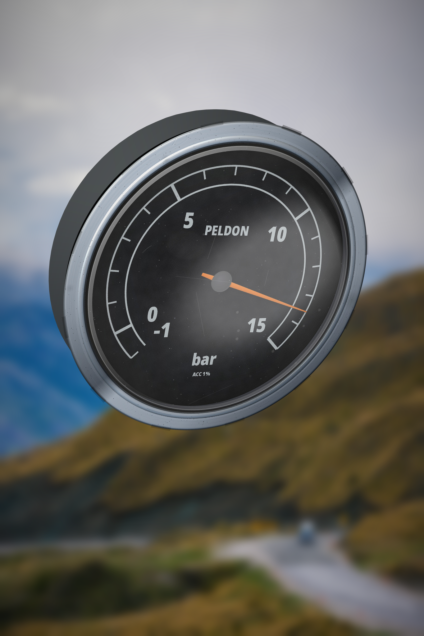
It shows value=13.5 unit=bar
